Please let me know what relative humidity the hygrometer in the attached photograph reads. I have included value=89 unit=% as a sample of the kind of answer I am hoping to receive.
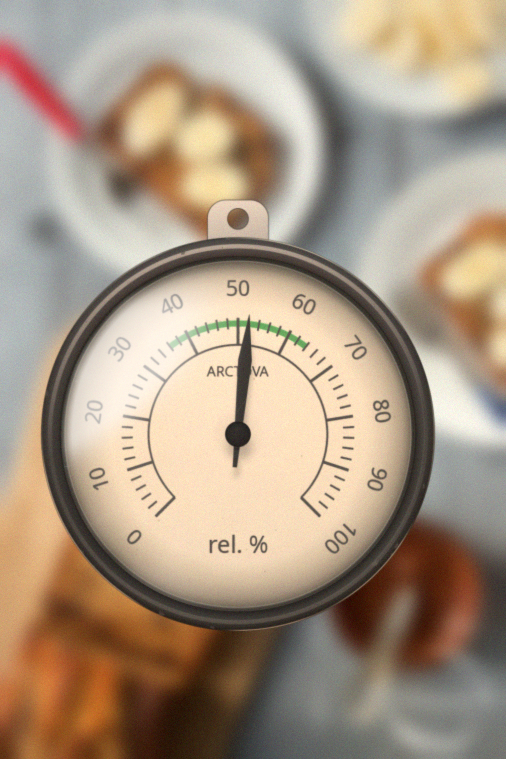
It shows value=52 unit=%
